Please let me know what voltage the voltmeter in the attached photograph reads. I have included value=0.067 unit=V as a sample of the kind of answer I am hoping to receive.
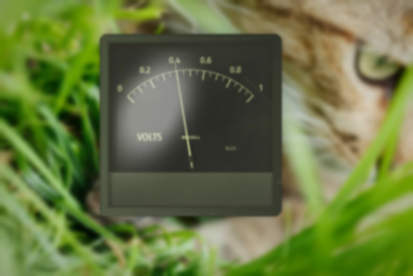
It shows value=0.4 unit=V
